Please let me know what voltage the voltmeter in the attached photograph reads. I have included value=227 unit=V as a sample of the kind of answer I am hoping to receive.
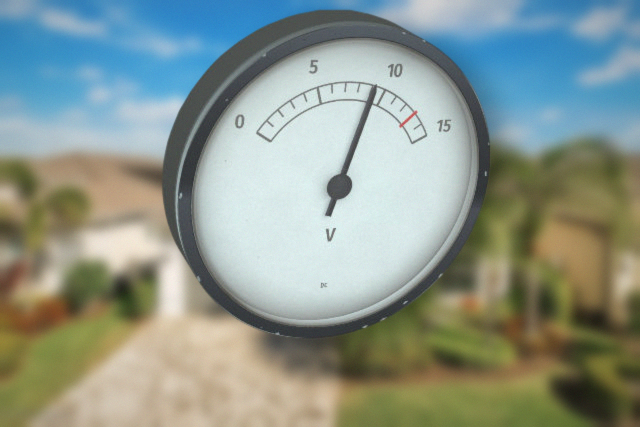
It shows value=9 unit=V
